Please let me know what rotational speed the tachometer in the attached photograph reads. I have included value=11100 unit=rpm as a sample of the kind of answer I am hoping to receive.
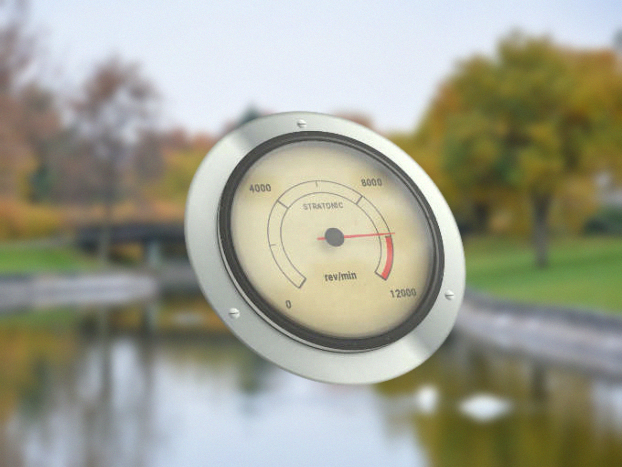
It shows value=10000 unit=rpm
